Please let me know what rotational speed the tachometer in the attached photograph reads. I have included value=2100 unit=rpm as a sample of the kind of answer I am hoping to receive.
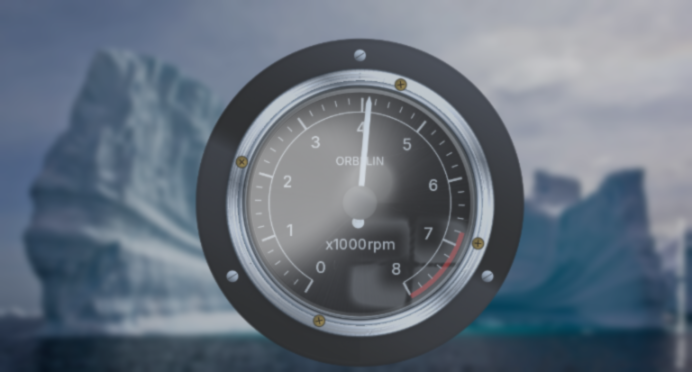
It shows value=4100 unit=rpm
